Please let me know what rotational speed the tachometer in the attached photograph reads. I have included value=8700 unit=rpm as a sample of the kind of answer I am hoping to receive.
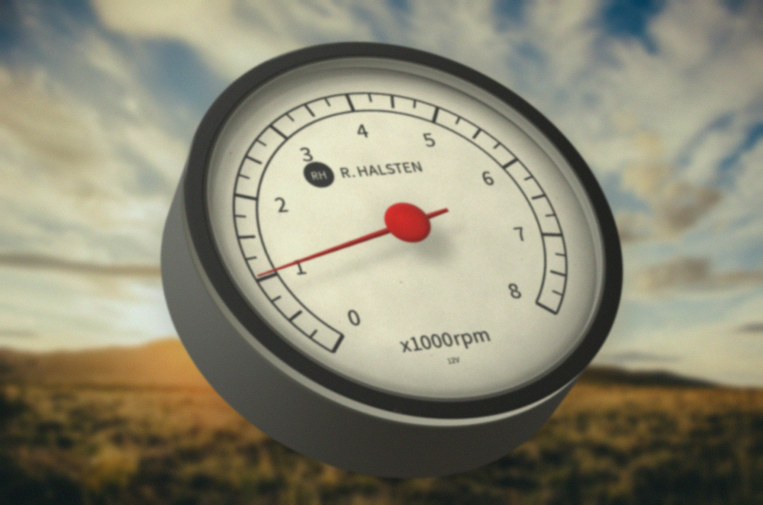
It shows value=1000 unit=rpm
